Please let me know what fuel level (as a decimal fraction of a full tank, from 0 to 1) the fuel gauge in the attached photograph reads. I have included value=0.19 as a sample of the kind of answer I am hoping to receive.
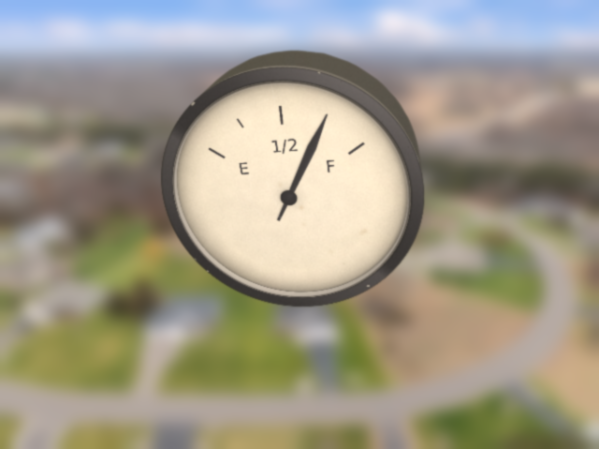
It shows value=0.75
